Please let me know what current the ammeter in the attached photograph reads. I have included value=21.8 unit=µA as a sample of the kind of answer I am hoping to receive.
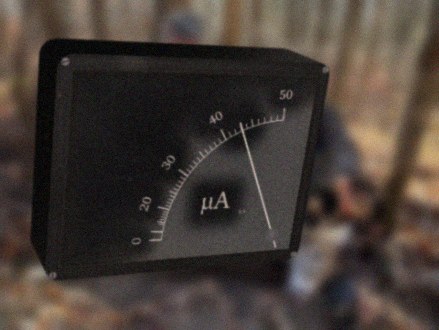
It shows value=43 unit=µA
